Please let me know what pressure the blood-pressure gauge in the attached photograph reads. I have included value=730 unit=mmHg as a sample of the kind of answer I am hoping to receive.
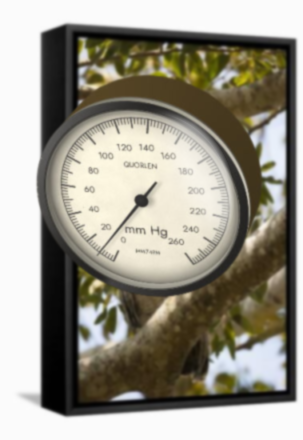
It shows value=10 unit=mmHg
